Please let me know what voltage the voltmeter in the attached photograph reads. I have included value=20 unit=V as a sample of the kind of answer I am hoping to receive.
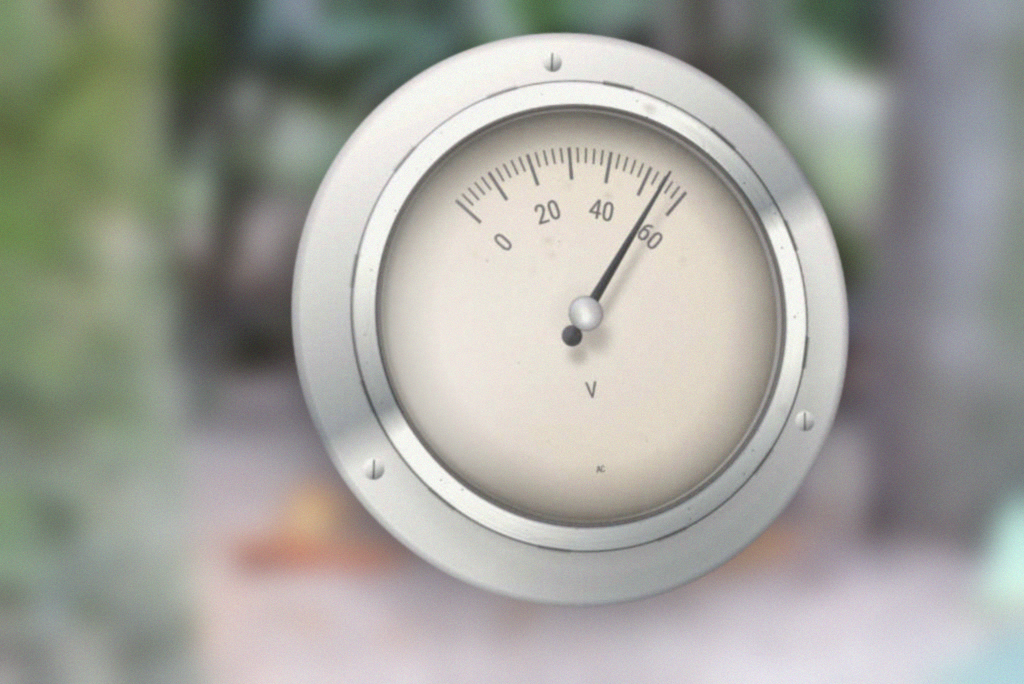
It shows value=54 unit=V
